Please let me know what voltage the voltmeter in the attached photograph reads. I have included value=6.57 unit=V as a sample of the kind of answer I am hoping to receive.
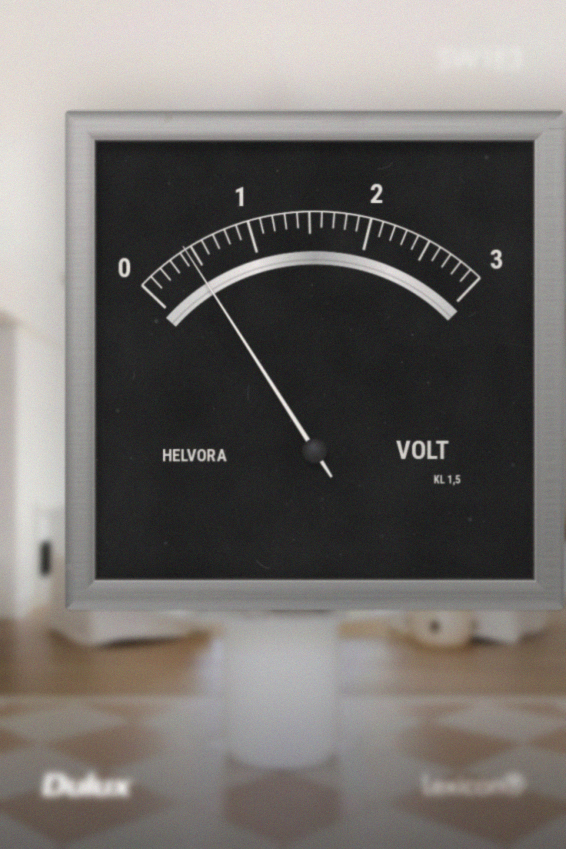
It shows value=0.45 unit=V
